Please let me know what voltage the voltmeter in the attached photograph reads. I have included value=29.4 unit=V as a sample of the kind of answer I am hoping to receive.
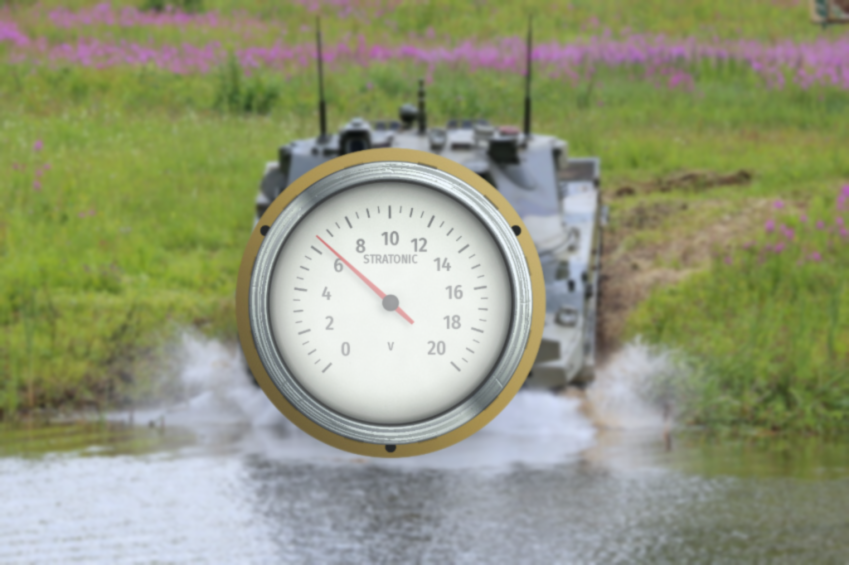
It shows value=6.5 unit=V
